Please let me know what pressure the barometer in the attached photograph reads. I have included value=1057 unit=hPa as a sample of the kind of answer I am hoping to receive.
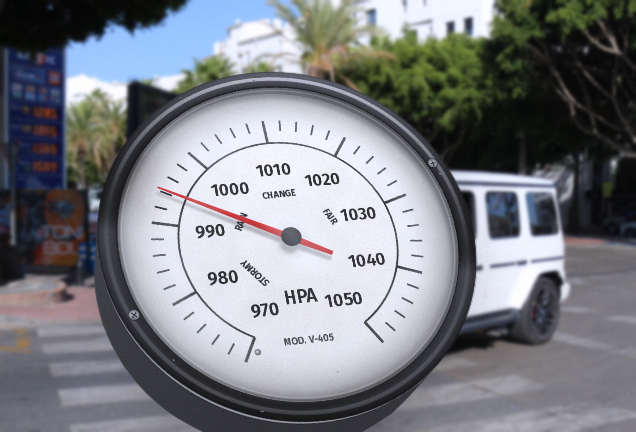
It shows value=994 unit=hPa
